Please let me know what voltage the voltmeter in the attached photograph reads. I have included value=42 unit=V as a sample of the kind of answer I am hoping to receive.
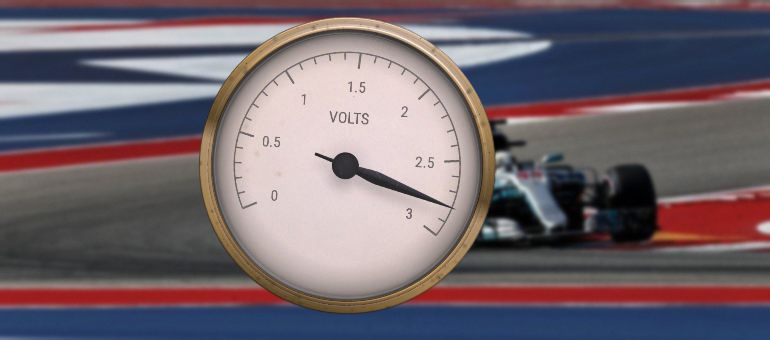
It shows value=2.8 unit=V
